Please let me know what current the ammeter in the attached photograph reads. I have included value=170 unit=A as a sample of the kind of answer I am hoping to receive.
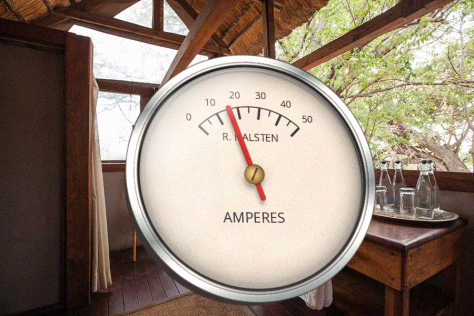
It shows value=15 unit=A
